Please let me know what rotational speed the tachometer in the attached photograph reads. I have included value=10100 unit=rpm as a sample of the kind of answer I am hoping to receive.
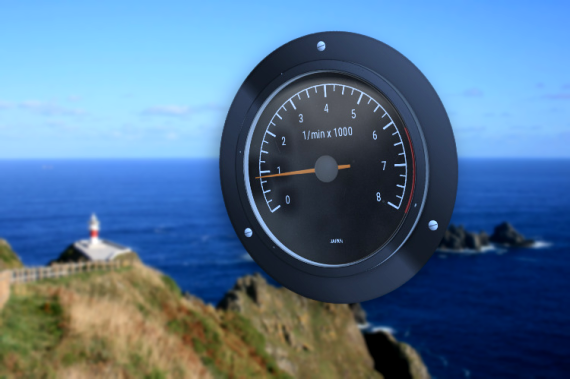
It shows value=875 unit=rpm
